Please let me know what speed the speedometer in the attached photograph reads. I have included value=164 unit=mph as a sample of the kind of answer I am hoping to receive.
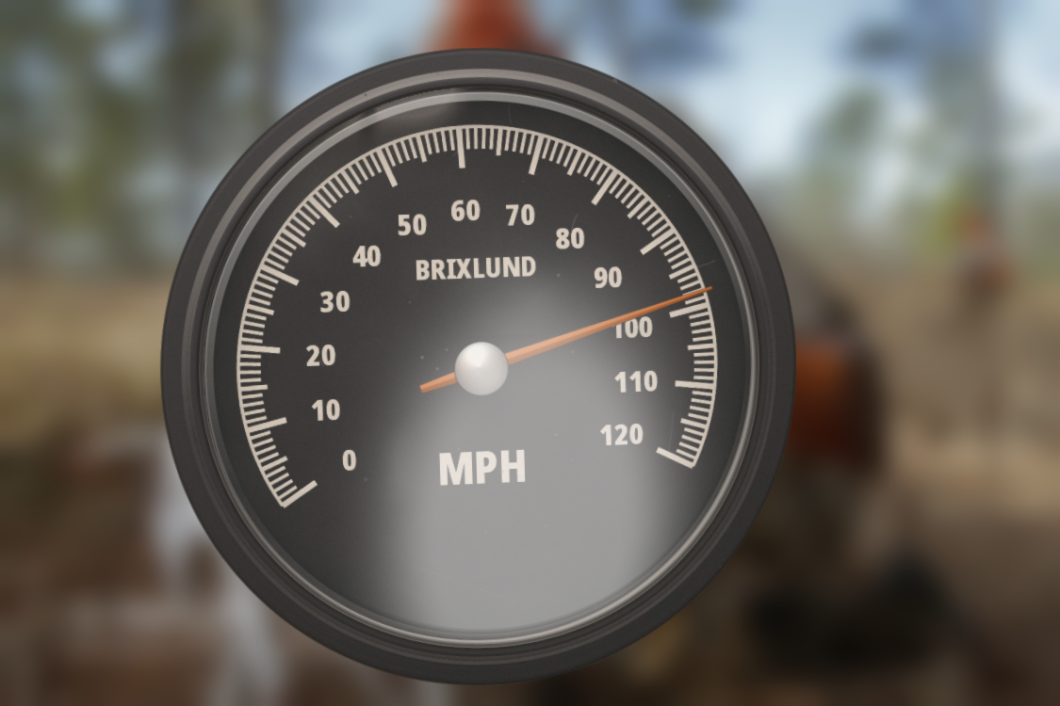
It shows value=98 unit=mph
